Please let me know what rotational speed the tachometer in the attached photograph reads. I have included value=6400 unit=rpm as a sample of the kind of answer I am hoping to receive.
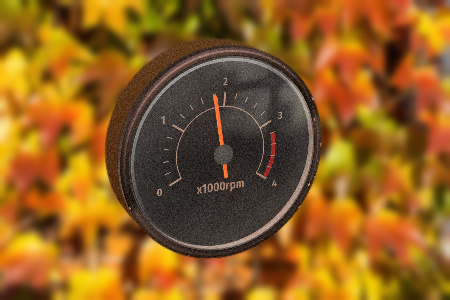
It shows value=1800 unit=rpm
